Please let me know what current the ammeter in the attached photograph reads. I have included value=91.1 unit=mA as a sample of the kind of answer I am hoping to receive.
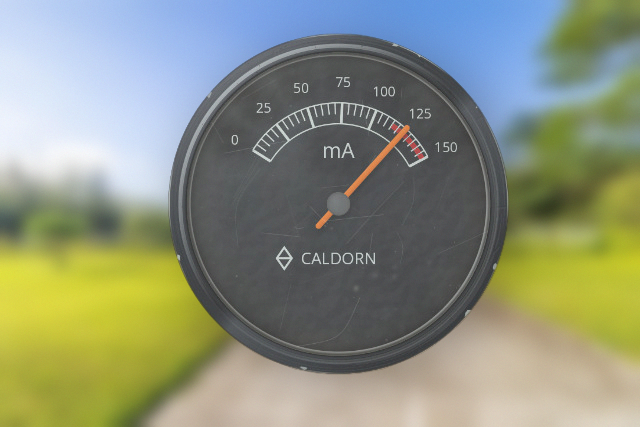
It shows value=125 unit=mA
